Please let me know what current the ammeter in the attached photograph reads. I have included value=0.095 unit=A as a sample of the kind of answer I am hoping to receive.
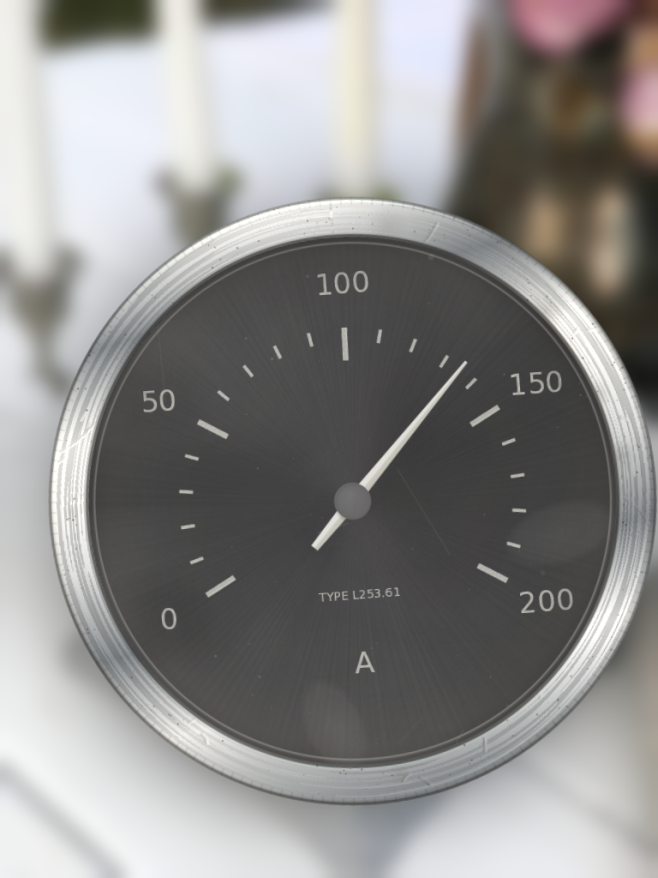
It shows value=135 unit=A
